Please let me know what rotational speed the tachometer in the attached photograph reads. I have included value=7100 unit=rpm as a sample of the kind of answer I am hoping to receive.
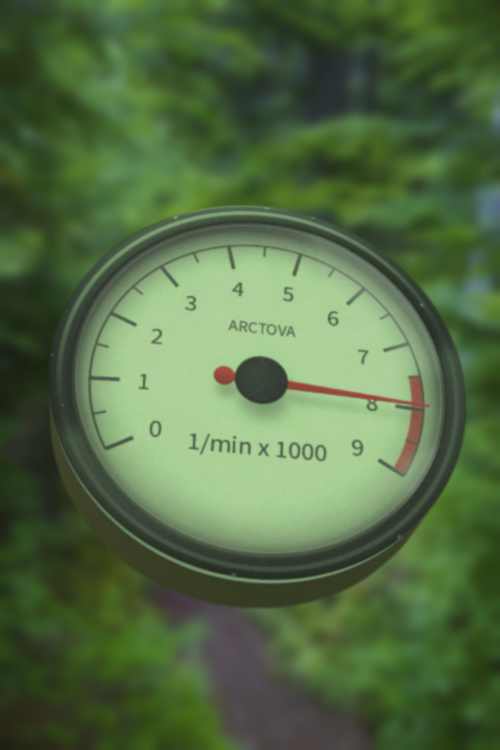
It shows value=8000 unit=rpm
